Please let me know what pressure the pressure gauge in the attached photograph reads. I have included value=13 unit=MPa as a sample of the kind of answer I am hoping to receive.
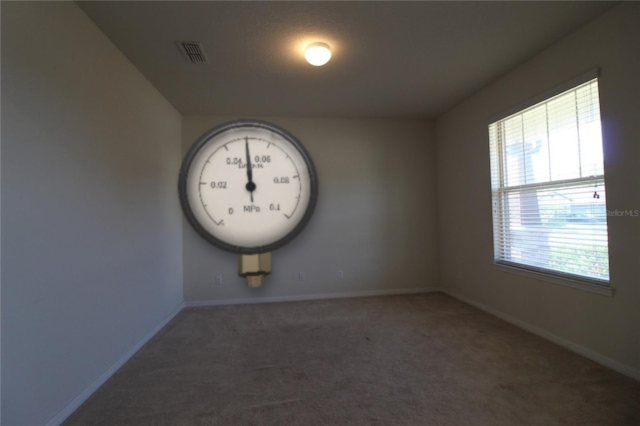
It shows value=0.05 unit=MPa
